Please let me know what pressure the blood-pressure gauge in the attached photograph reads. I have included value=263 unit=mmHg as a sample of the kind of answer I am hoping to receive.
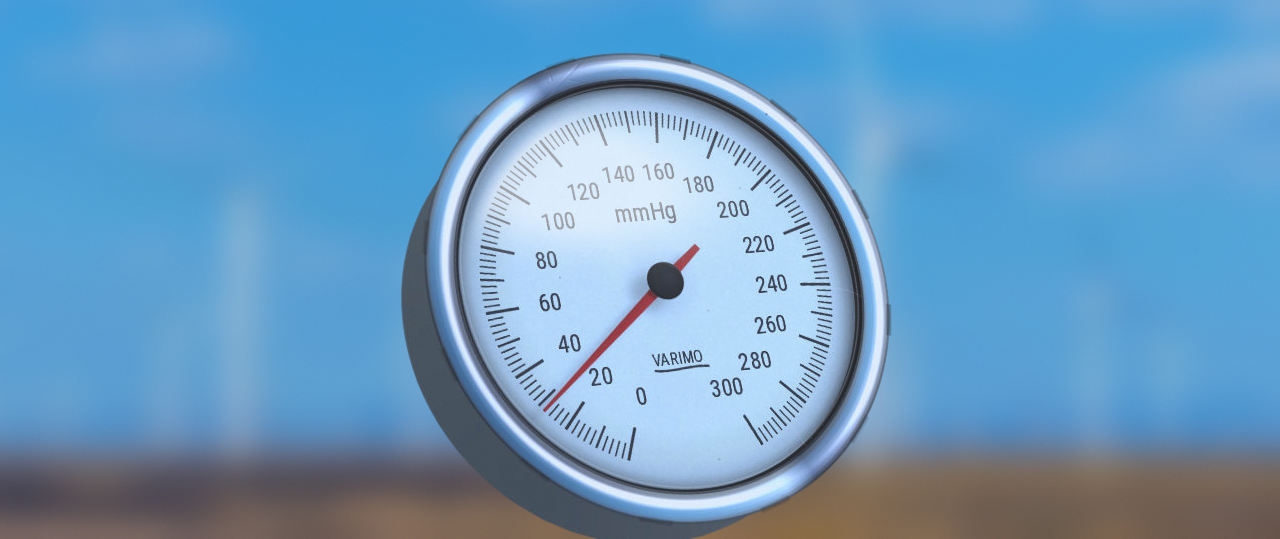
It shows value=28 unit=mmHg
